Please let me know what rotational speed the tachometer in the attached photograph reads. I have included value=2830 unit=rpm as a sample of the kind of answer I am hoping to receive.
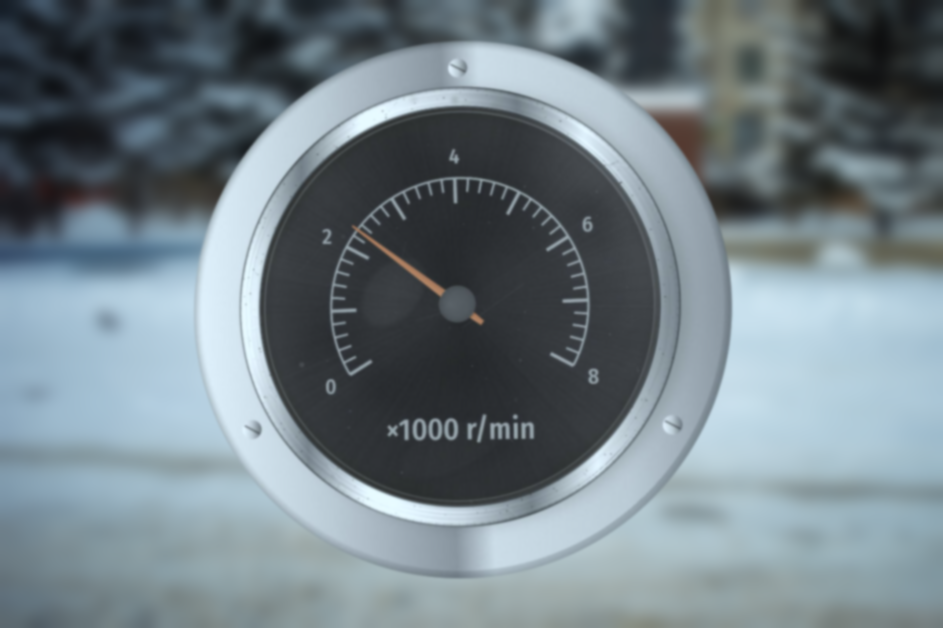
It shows value=2300 unit=rpm
